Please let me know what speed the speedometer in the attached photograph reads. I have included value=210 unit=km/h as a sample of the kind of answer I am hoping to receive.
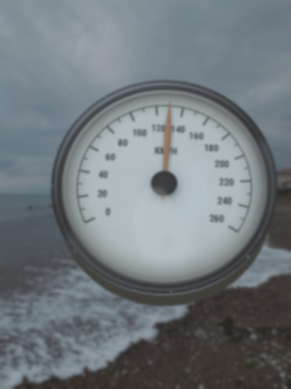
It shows value=130 unit=km/h
